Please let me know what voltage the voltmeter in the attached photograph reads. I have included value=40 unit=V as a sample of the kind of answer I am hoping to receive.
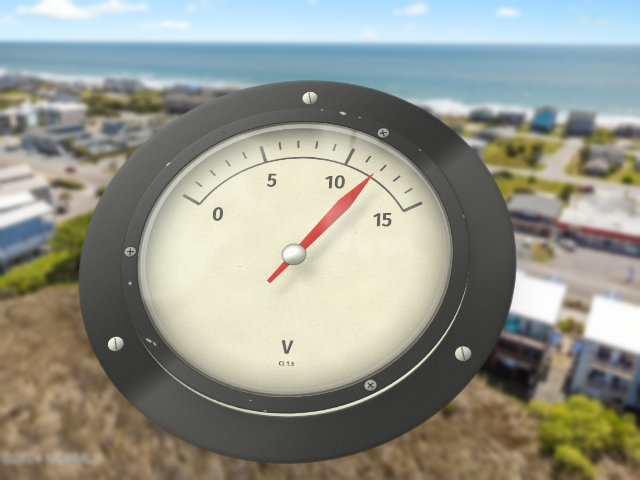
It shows value=12 unit=V
